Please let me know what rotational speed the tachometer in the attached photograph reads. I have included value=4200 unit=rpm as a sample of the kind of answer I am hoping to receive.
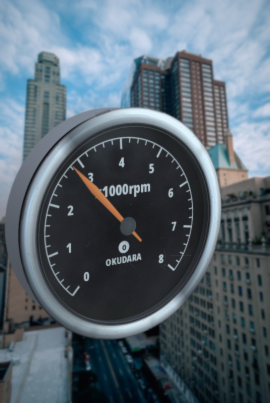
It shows value=2800 unit=rpm
